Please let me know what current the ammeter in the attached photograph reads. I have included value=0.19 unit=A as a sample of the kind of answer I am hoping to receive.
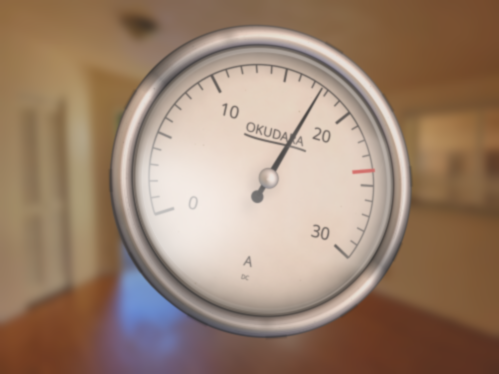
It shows value=17.5 unit=A
